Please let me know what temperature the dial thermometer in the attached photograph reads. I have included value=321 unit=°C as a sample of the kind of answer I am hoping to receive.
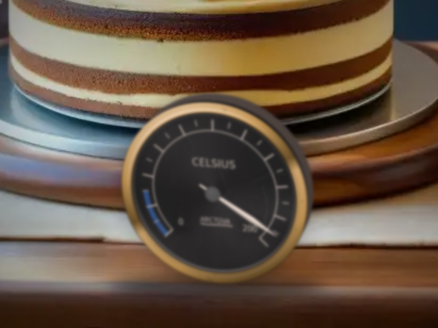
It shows value=190 unit=°C
